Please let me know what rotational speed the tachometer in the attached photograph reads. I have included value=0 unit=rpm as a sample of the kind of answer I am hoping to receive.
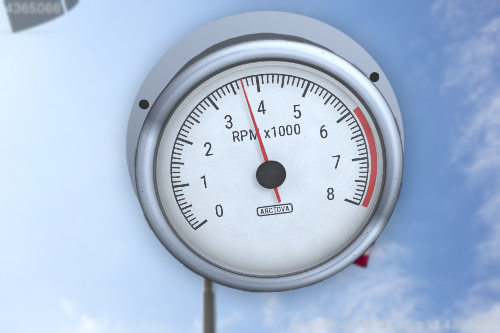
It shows value=3700 unit=rpm
